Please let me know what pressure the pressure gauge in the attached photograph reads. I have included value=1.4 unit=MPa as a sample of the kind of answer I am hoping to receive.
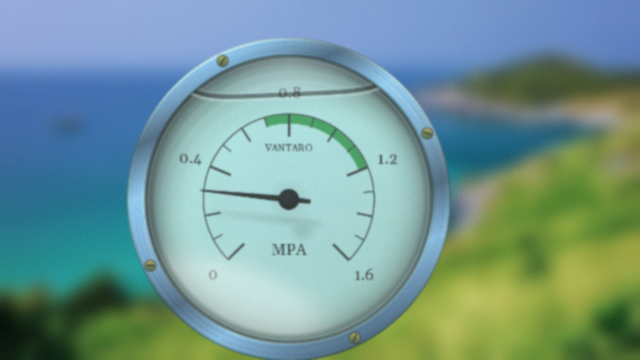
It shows value=0.3 unit=MPa
